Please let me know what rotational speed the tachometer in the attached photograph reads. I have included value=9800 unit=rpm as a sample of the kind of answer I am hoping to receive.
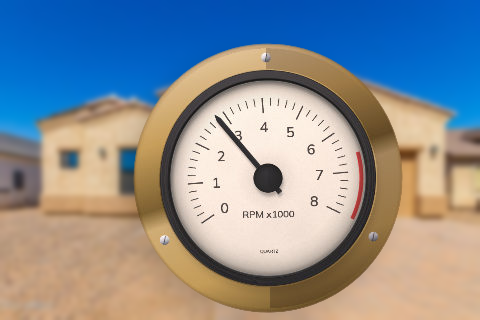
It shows value=2800 unit=rpm
